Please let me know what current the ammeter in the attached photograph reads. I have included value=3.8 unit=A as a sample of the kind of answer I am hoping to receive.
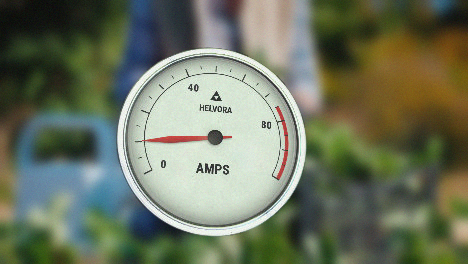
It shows value=10 unit=A
